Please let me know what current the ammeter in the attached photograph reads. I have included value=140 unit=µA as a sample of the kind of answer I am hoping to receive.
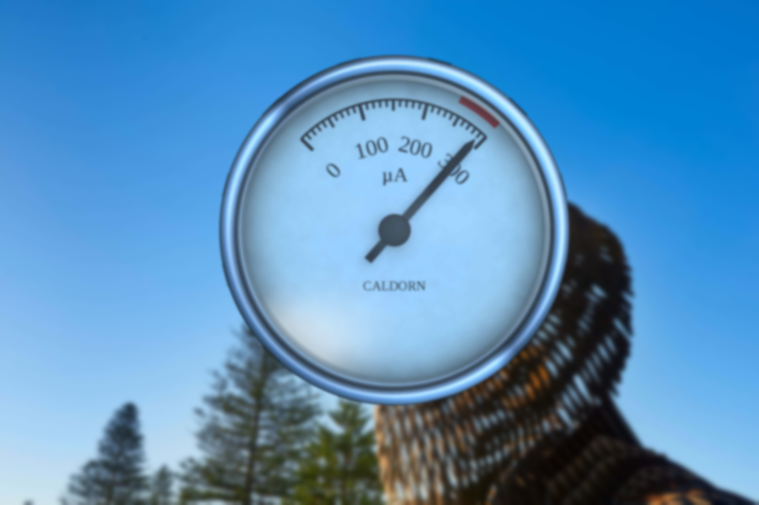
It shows value=290 unit=µA
